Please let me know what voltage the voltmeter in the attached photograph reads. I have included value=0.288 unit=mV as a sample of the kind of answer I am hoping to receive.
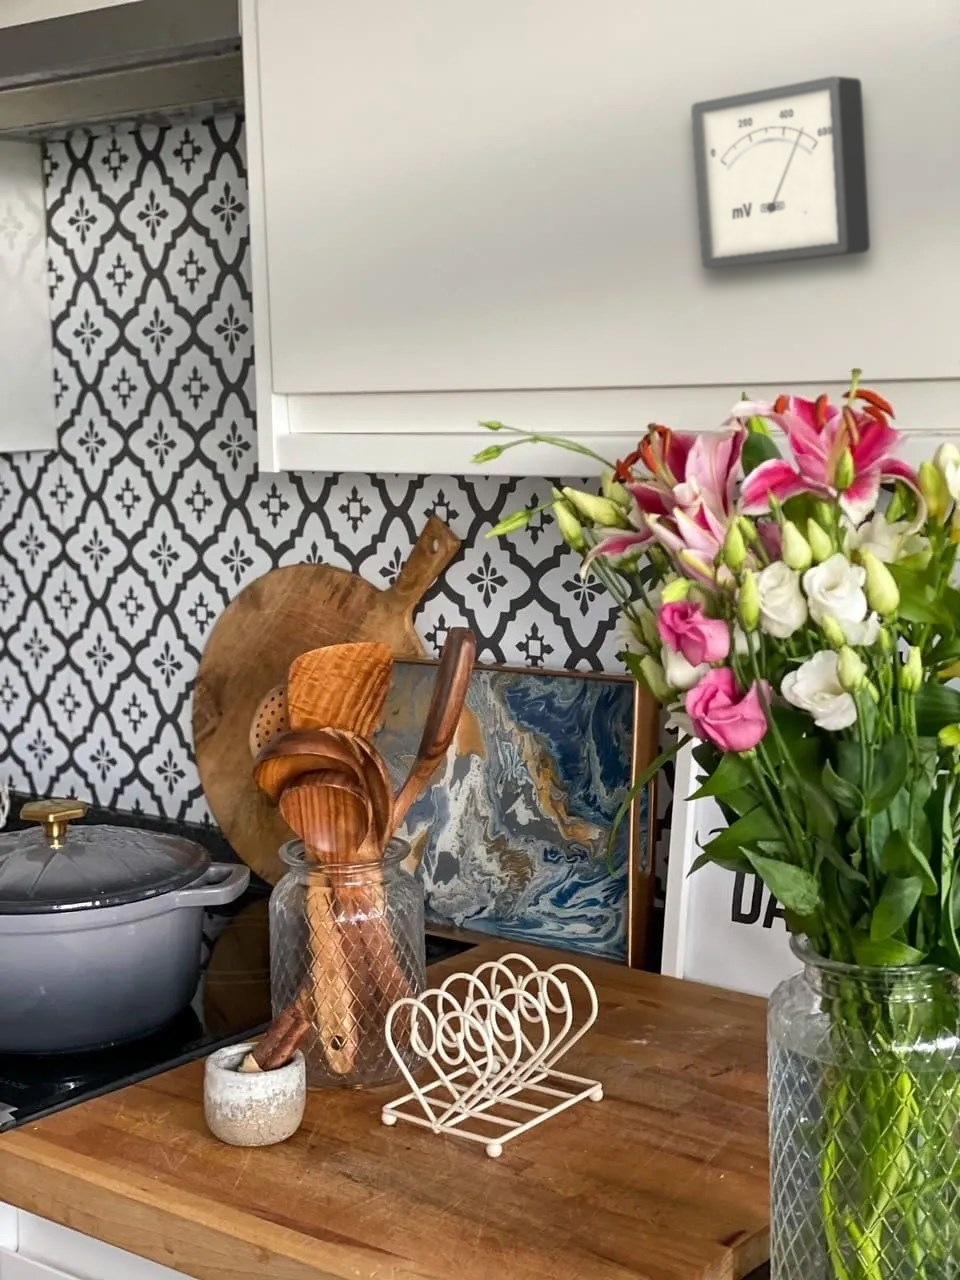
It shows value=500 unit=mV
